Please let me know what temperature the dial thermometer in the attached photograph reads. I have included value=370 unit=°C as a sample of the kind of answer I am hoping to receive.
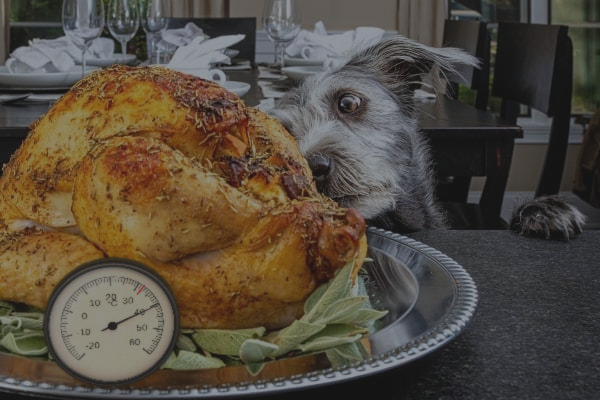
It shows value=40 unit=°C
